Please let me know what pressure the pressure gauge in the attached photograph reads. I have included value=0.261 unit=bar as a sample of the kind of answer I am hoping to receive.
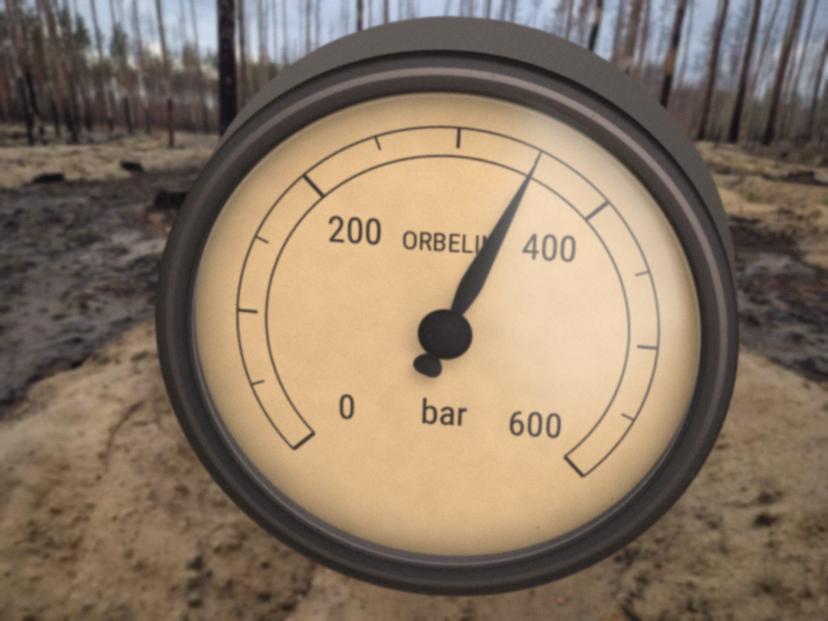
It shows value=350 unit=bar
